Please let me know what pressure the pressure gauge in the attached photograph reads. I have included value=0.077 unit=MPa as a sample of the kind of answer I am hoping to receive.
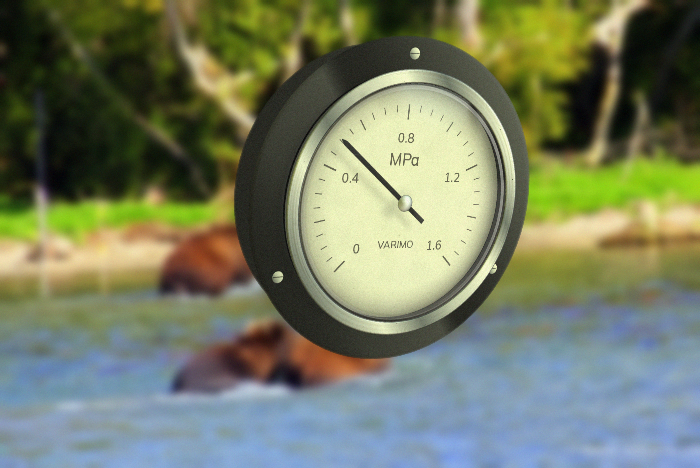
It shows value=0.5 unit=MPa
